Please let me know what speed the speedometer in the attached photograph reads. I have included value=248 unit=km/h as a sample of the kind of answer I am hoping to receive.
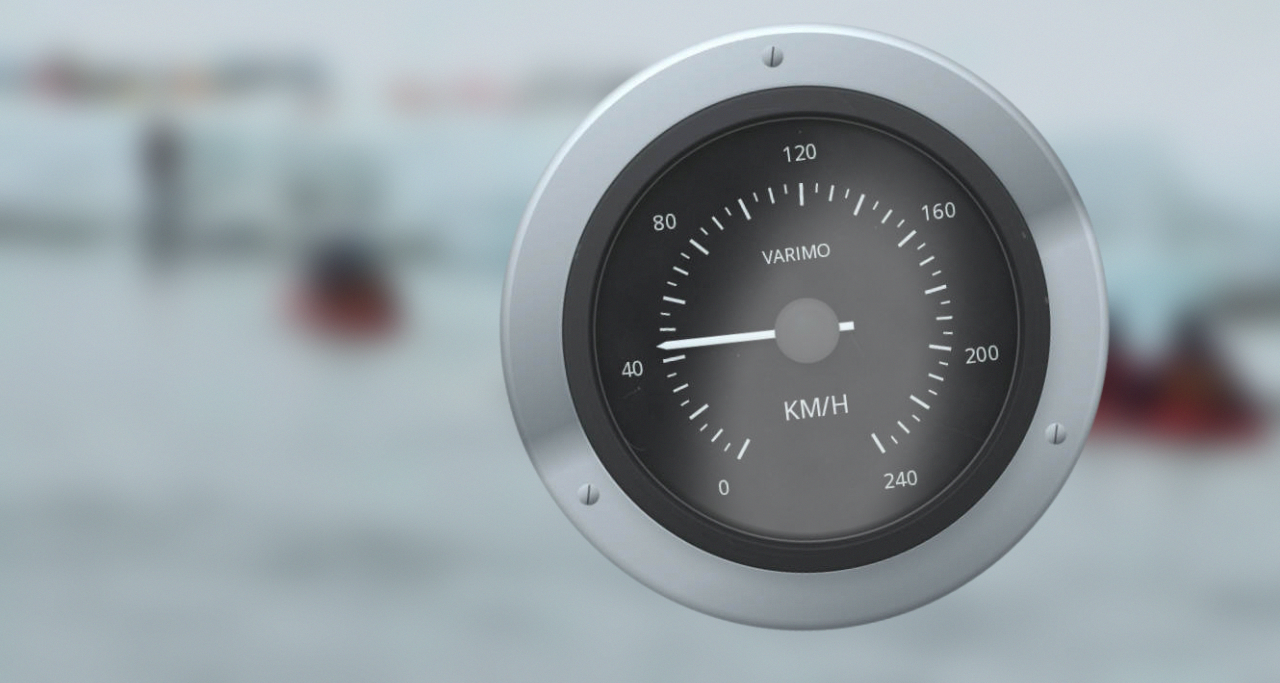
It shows value=45 unit=km/h
